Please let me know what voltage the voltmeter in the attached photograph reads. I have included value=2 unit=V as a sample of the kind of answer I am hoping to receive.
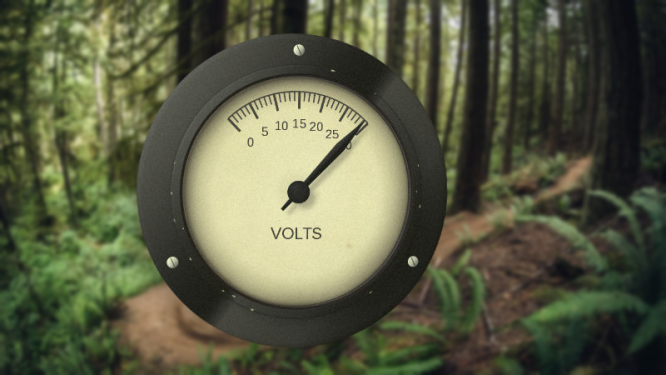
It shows value=29 unit=V
